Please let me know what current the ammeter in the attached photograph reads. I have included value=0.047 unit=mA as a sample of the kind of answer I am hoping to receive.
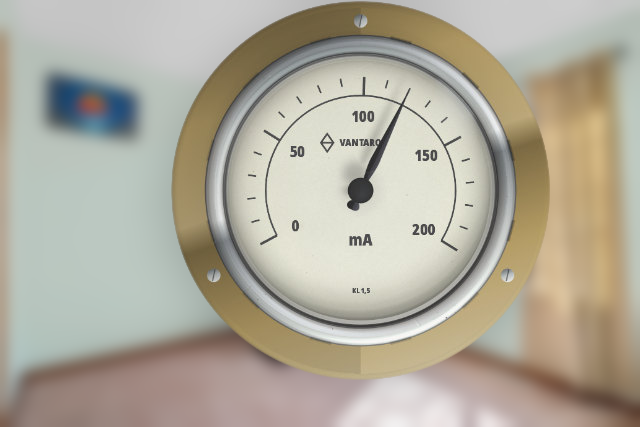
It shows value=120 unit=mA
